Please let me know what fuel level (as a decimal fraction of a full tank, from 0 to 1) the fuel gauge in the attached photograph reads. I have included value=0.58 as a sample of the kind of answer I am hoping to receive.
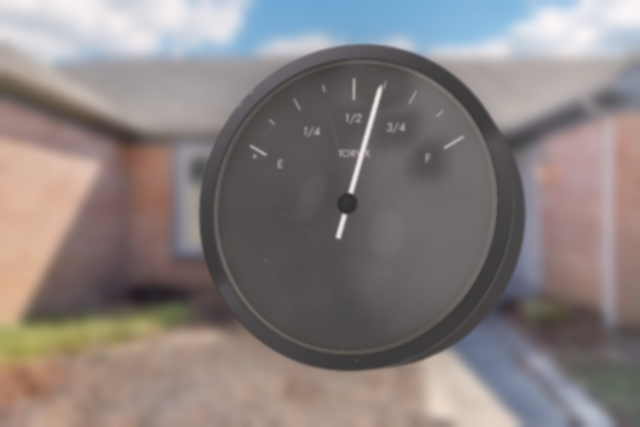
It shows value=0.625
